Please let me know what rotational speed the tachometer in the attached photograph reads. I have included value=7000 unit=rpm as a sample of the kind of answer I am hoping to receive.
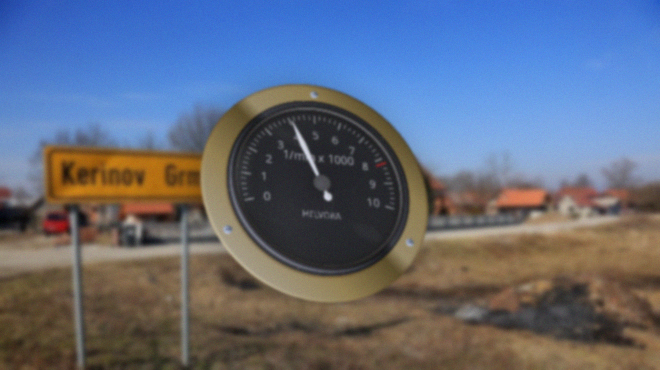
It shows value=4000 unit=rpm
